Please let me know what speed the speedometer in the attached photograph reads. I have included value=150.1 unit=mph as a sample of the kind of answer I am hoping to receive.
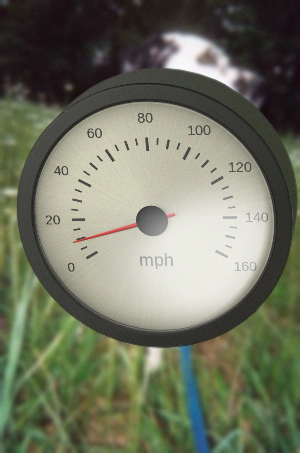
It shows value=10 unit=mph
